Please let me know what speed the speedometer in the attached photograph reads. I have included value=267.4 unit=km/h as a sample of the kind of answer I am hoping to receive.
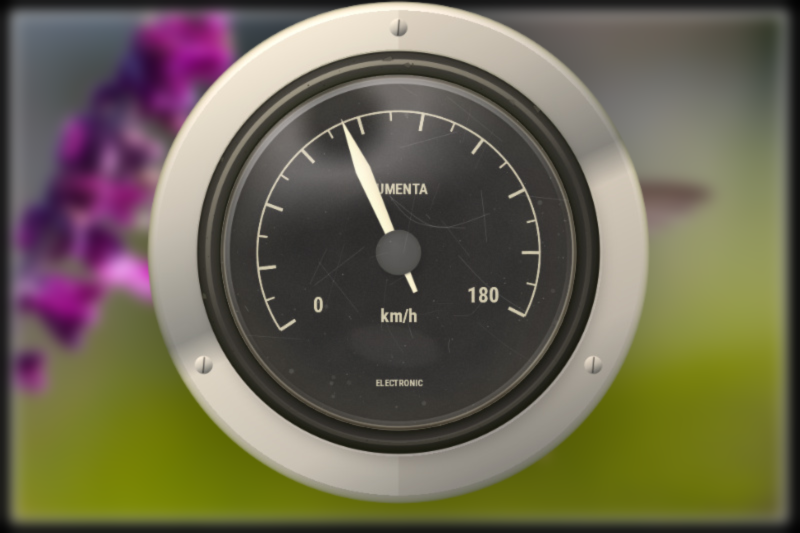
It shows value=75 unit=km/h
